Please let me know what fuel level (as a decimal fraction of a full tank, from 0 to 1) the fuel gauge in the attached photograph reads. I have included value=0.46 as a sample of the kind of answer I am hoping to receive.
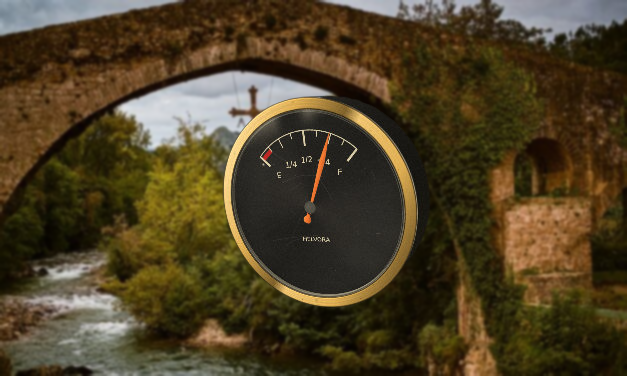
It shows value=0.75
